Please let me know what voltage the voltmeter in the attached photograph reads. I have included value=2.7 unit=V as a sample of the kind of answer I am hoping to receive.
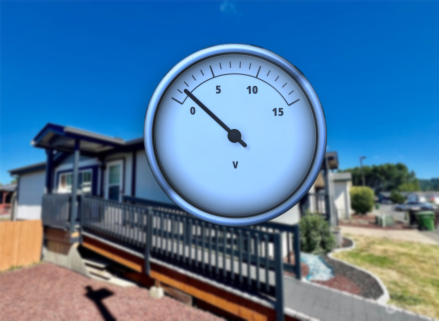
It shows value=1.5 unit=V
